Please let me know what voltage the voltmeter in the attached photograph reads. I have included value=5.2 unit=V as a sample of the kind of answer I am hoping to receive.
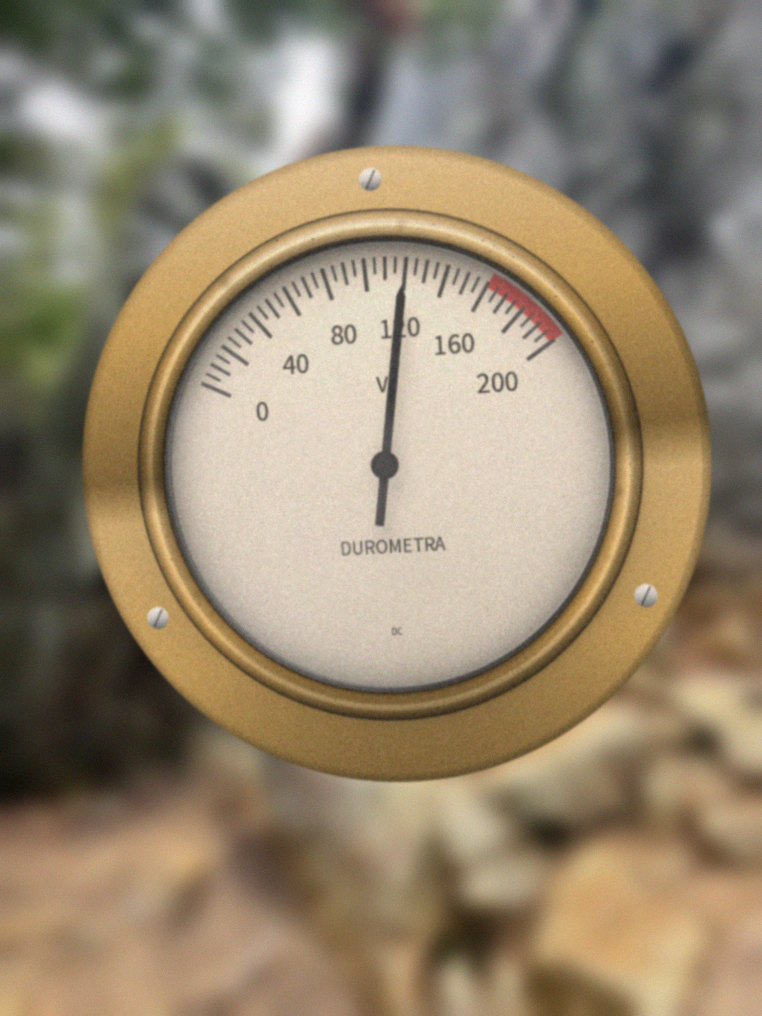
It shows value=120 unit=V
